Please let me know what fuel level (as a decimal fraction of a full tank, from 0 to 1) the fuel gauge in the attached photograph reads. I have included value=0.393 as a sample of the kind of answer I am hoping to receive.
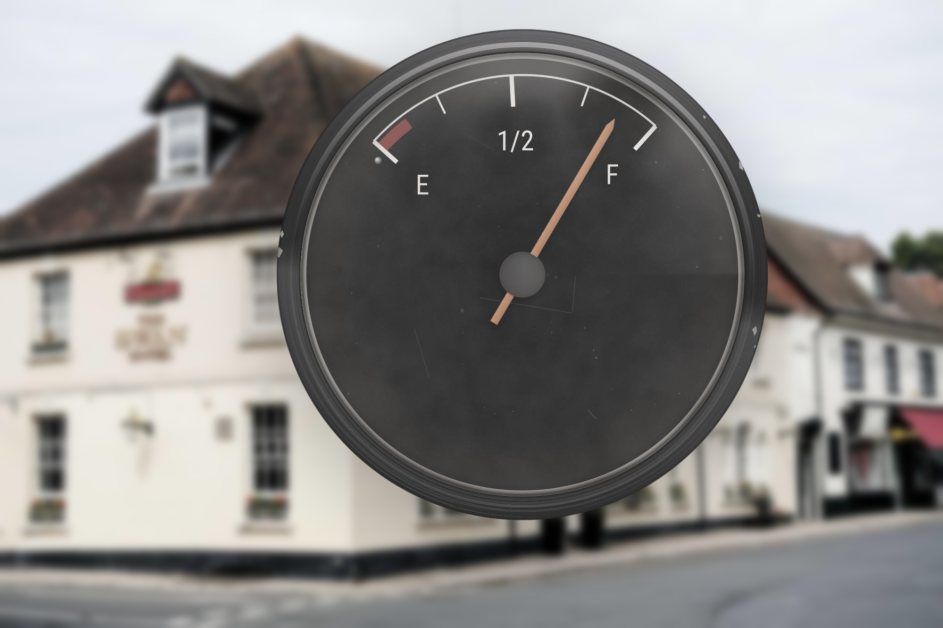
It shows value=0.875
